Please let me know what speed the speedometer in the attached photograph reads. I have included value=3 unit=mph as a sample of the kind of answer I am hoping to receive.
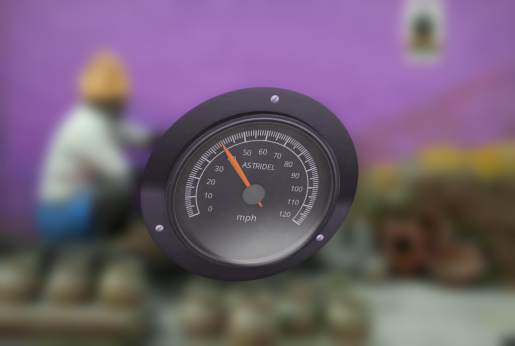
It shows value=40 unit=mph
